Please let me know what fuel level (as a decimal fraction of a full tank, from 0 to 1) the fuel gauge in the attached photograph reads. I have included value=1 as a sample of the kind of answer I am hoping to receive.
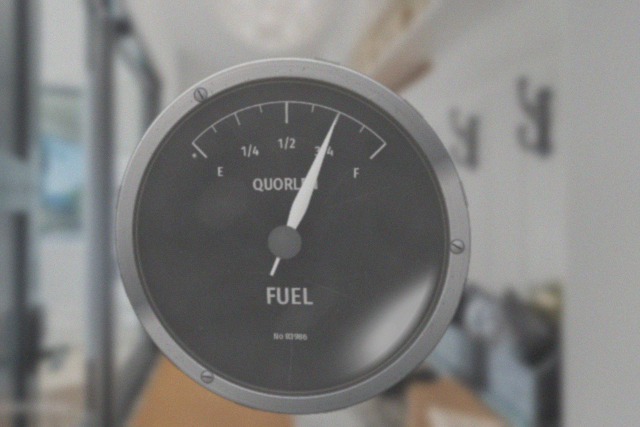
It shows value=0.75
